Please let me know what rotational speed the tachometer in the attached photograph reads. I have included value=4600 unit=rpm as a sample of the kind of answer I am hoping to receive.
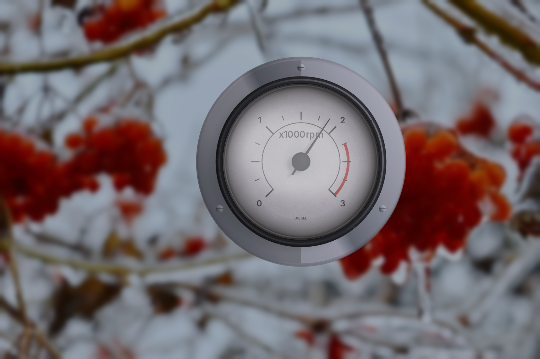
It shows value=1875 unit=rpm
